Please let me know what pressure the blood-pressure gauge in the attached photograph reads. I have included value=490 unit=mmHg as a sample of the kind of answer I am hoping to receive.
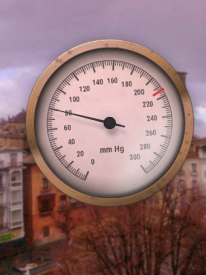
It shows value=80 unit=mmHg
